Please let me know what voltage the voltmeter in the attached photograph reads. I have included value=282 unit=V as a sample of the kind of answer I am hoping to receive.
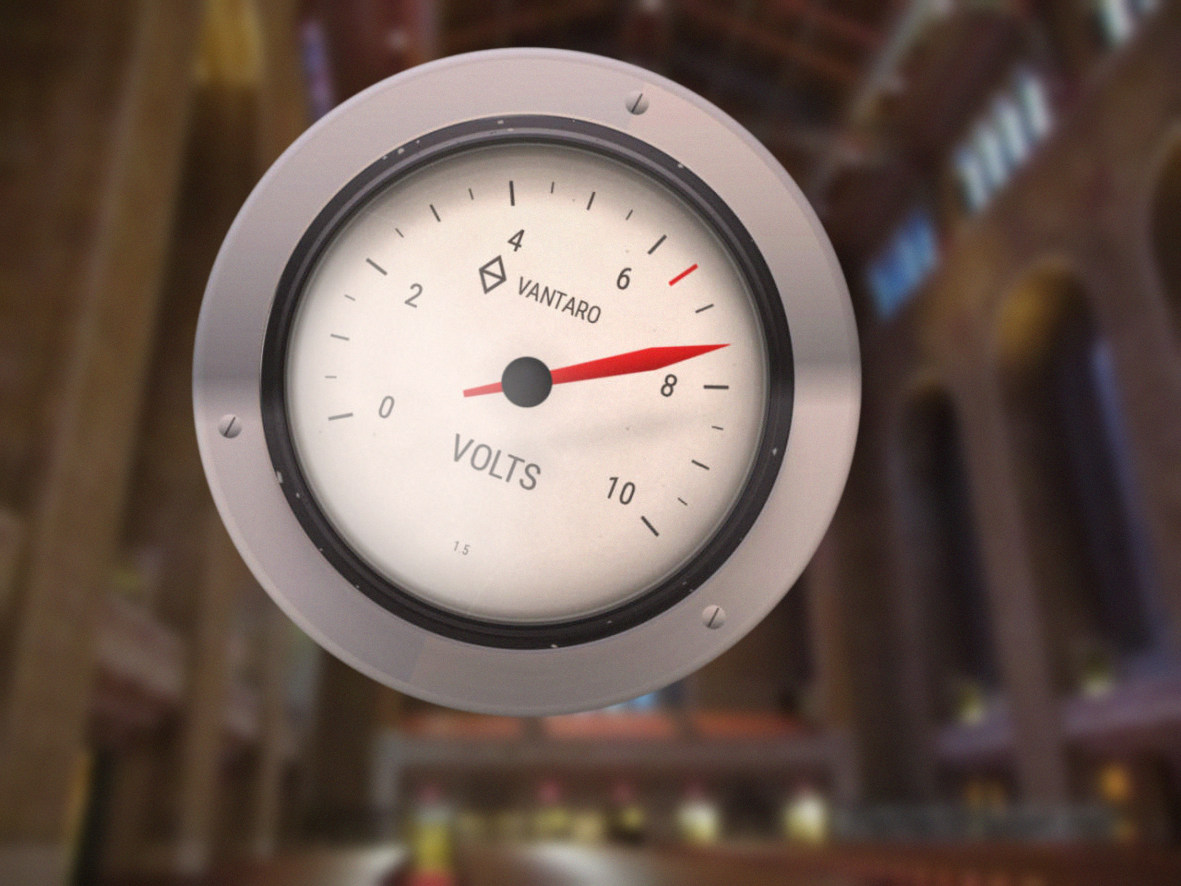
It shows value=7.5 unit=V
